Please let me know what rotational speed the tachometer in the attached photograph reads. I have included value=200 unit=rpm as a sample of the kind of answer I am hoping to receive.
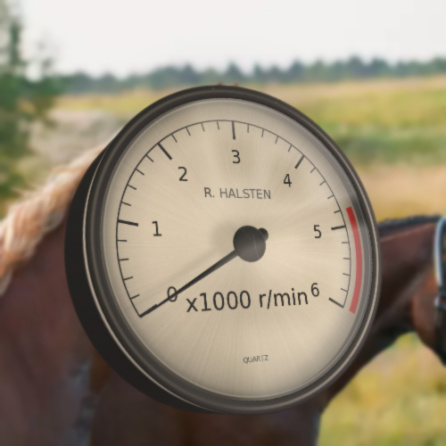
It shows value=0 unit=rpm
